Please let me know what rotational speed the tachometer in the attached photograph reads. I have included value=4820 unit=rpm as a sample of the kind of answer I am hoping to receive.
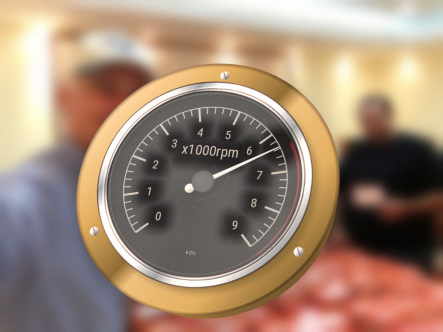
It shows value=6400 unit=rpm
